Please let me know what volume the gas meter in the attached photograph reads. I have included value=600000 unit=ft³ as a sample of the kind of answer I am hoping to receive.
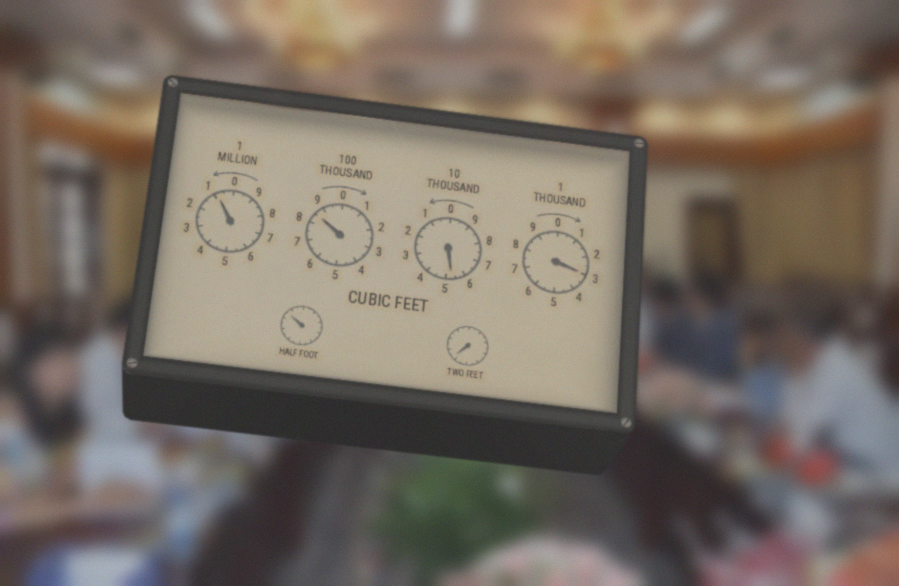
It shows value=85300 unit=ft³
